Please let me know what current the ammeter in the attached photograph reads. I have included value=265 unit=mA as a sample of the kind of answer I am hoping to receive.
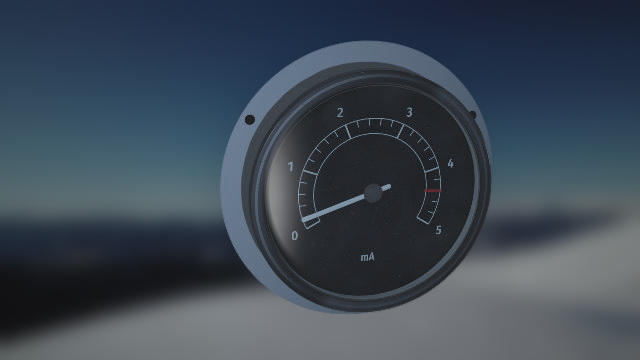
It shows value=0.2 unit=mA
